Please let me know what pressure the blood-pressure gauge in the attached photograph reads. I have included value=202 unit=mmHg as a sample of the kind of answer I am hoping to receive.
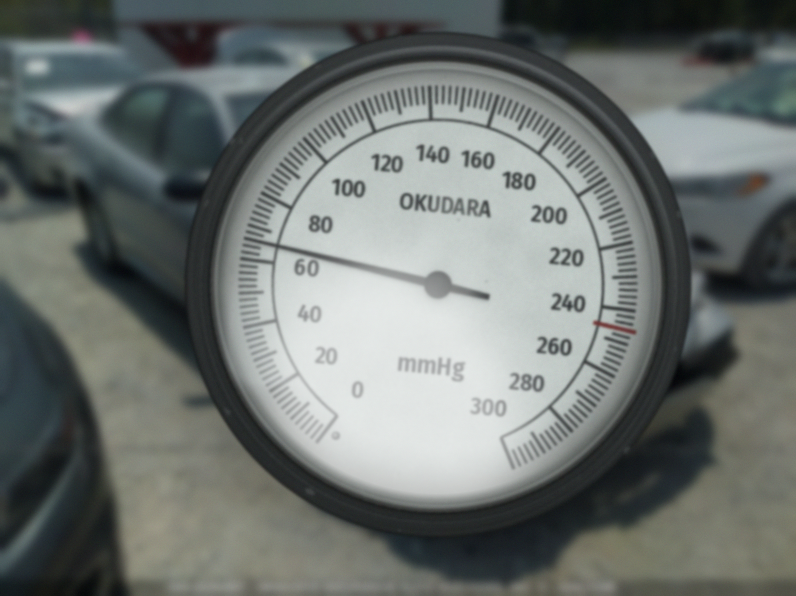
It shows value=66 unit=mmHg
